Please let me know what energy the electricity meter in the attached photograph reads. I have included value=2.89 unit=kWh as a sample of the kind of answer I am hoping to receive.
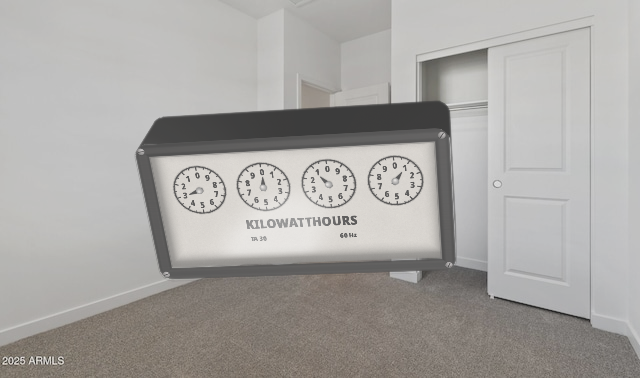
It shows value=3011 unit=kWh
